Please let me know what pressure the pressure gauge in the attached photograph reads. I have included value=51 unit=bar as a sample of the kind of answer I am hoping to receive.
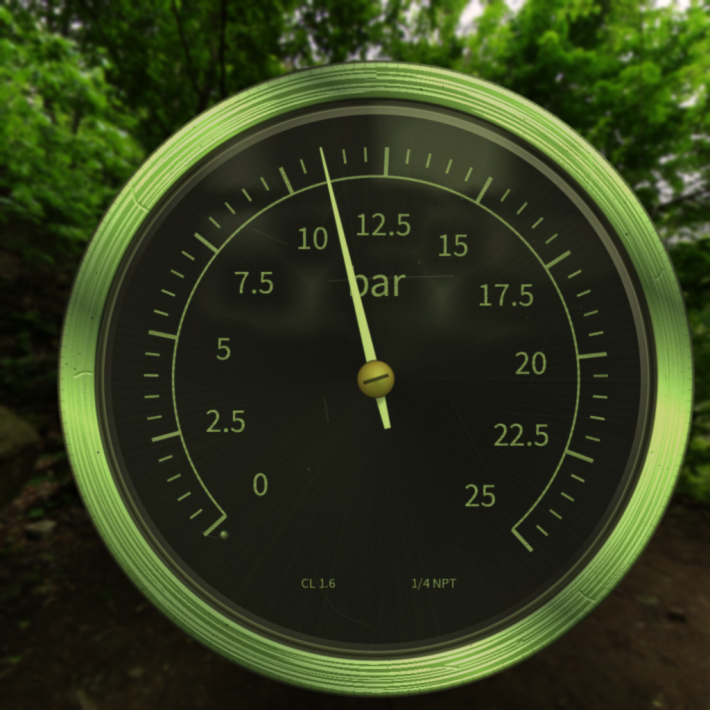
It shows value=11 unit=bar
